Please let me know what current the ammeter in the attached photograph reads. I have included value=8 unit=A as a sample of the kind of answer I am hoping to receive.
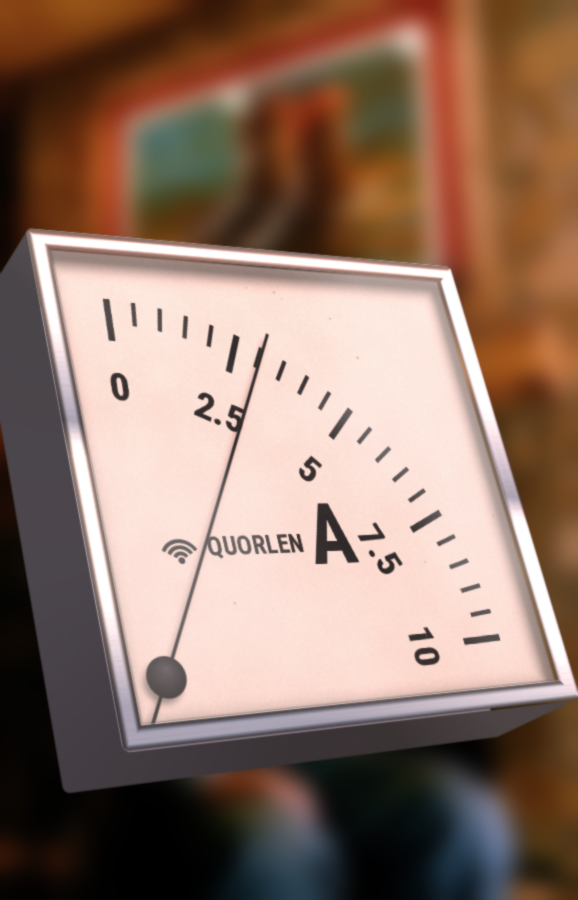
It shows value=3 unit=A
